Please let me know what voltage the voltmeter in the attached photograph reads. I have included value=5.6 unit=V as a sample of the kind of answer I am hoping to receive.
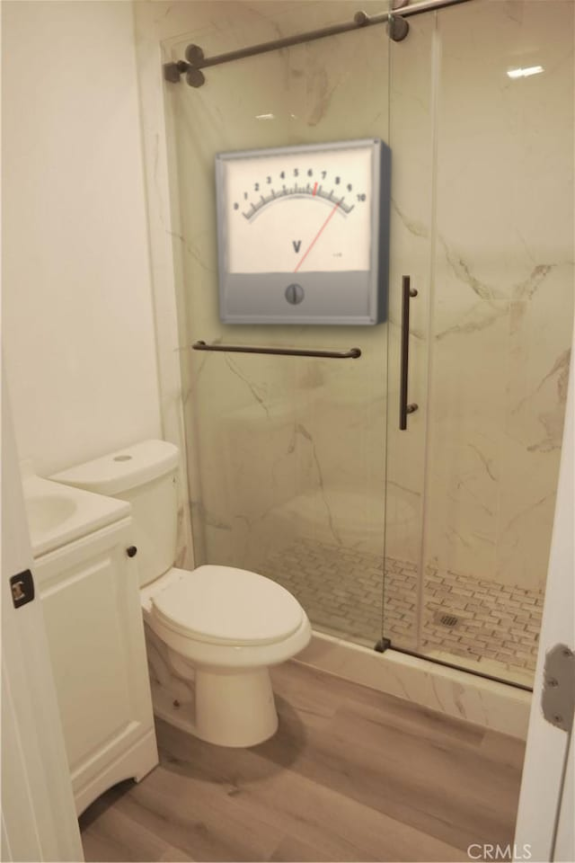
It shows value=9 unit=V
